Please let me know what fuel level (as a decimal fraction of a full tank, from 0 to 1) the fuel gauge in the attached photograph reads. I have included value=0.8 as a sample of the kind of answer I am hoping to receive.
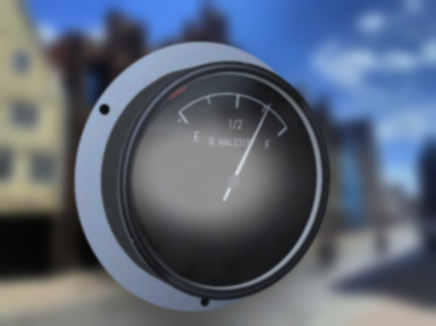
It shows value=0.75
